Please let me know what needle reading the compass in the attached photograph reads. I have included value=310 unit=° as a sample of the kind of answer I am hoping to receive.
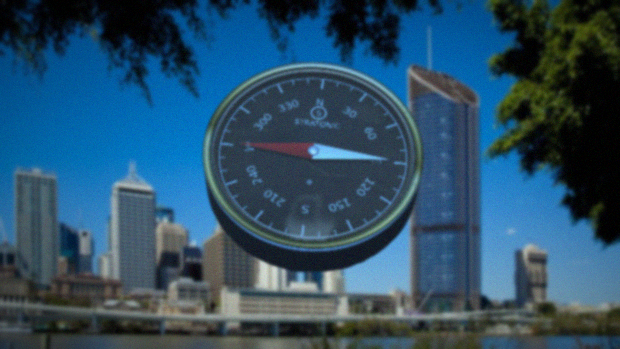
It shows value=270 unit=°
